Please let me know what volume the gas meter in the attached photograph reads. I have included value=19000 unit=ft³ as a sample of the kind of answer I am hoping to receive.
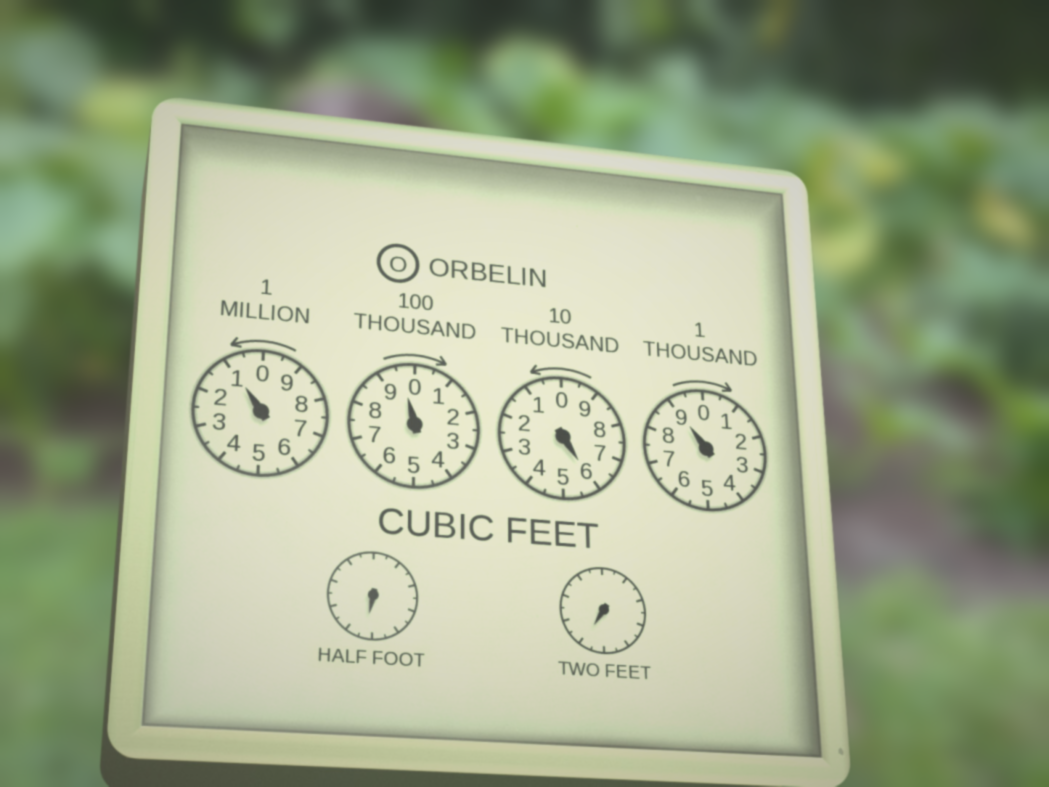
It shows value=95900 unit=ft³
